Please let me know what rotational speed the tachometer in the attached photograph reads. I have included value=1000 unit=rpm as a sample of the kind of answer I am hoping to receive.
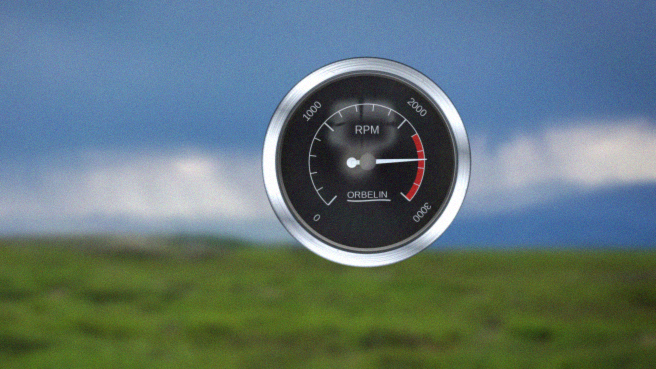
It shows value=2500 unit=rpm
